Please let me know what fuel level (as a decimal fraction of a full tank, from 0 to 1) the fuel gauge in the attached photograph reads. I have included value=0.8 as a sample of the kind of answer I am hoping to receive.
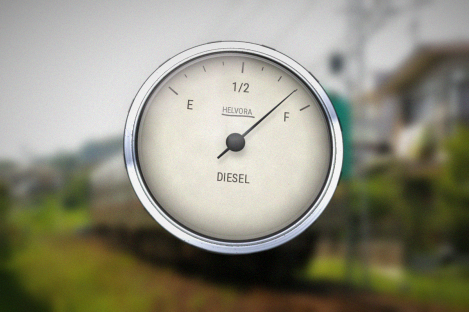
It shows value=0.875
